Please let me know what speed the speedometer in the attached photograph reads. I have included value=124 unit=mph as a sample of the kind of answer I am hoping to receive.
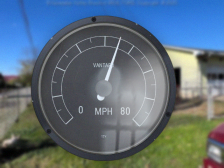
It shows value=45 unit=mph
